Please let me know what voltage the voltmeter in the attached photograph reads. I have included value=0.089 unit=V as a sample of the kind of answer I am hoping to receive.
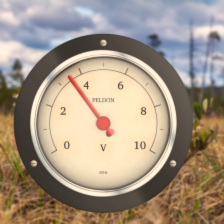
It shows value=3.5 unit=V
